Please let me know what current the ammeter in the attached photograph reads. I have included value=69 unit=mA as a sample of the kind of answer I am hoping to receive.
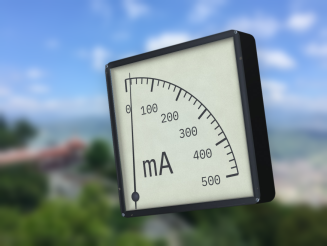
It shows value=20 unit=mA
